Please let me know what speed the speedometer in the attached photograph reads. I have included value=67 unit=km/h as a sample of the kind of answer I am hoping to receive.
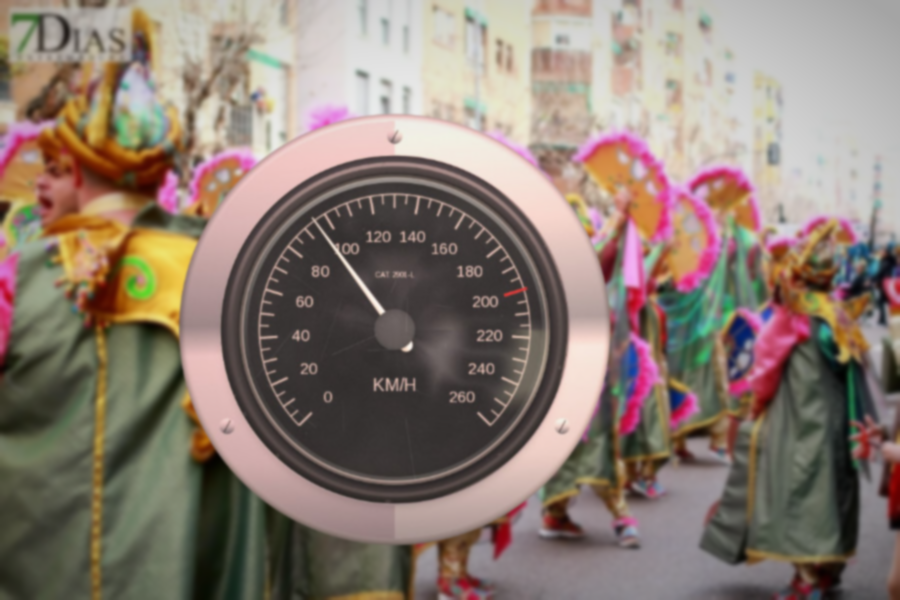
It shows value=95 unit=km/h
